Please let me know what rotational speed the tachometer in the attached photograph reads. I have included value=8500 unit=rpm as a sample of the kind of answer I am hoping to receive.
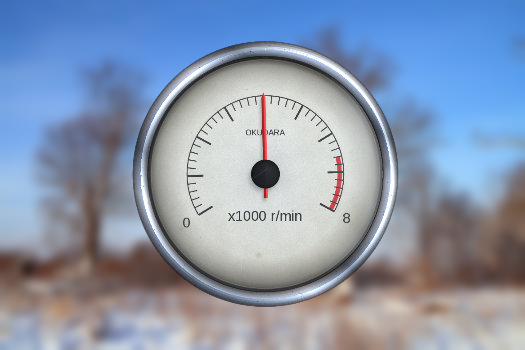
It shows value=4000 unit=rpm
